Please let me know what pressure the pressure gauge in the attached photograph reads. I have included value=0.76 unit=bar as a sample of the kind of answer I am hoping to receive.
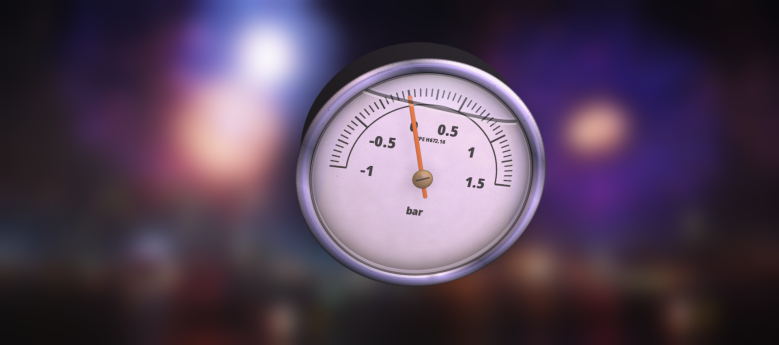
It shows value=0 unit=bar
